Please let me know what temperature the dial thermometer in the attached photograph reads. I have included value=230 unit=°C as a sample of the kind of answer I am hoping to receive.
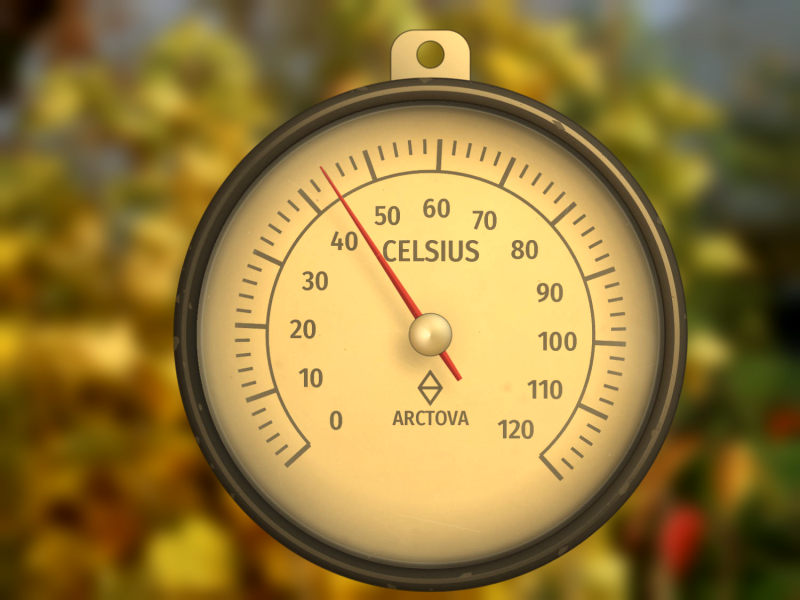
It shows value=44 unit=°C
